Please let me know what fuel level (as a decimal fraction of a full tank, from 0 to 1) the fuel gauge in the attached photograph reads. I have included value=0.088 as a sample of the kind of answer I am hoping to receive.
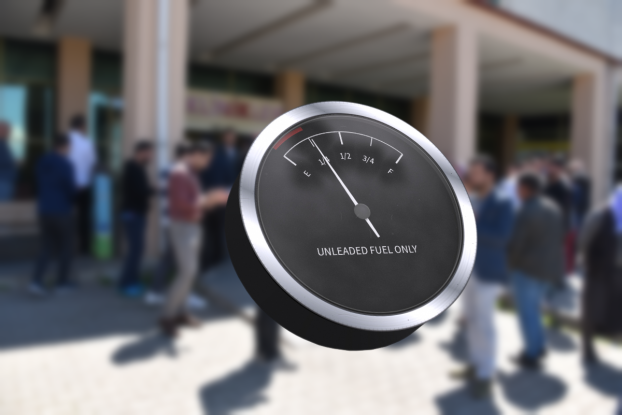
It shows value=0.25
